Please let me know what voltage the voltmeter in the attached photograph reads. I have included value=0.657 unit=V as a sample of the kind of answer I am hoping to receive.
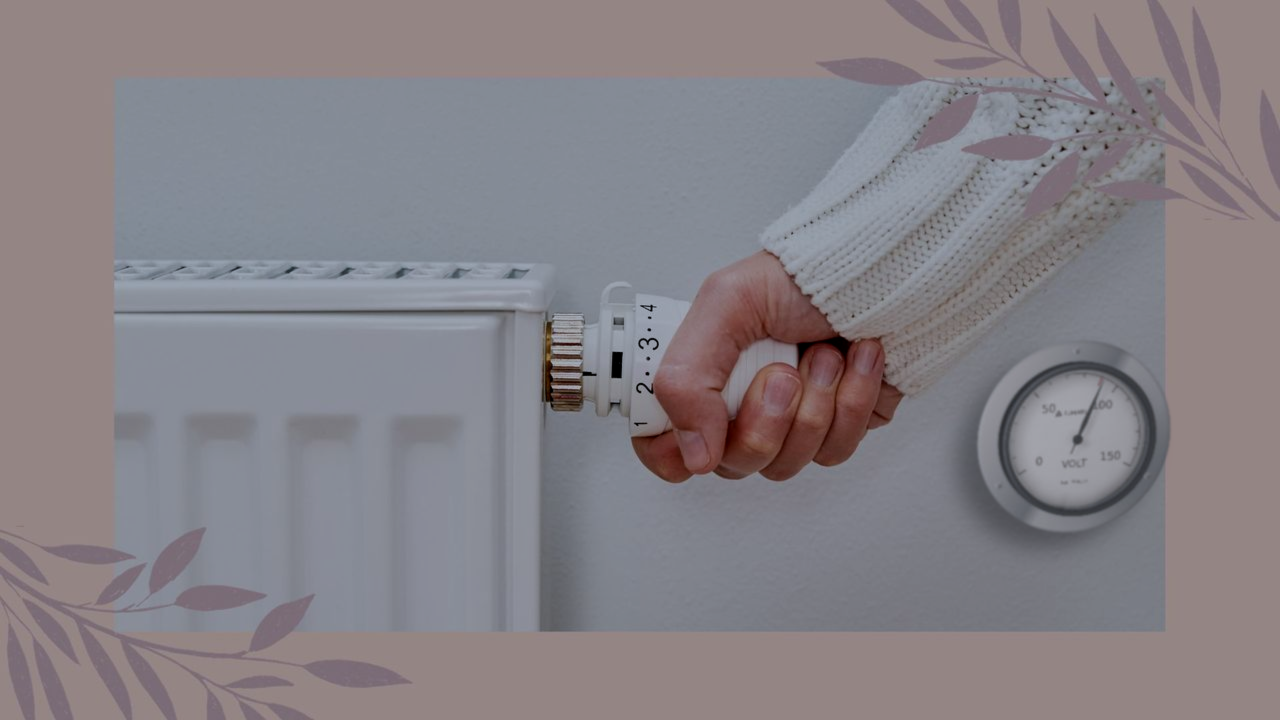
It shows value=90 unit=V
